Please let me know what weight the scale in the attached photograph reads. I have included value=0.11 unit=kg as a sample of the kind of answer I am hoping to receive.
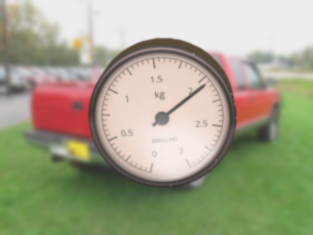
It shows value=2.05 unit=kg
